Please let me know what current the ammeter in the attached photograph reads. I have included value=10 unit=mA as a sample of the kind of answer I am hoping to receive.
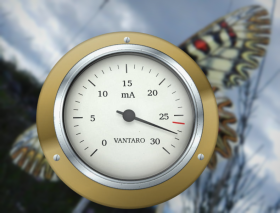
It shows value=27.5 unit=mA
